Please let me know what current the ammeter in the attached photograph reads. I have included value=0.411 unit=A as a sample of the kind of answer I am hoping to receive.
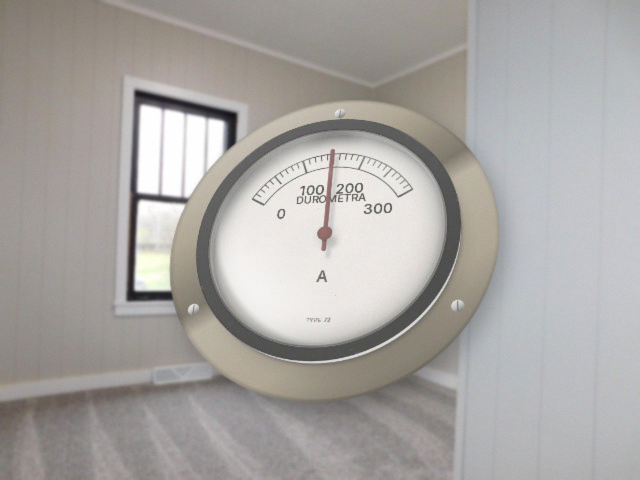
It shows value=150 unit=A
